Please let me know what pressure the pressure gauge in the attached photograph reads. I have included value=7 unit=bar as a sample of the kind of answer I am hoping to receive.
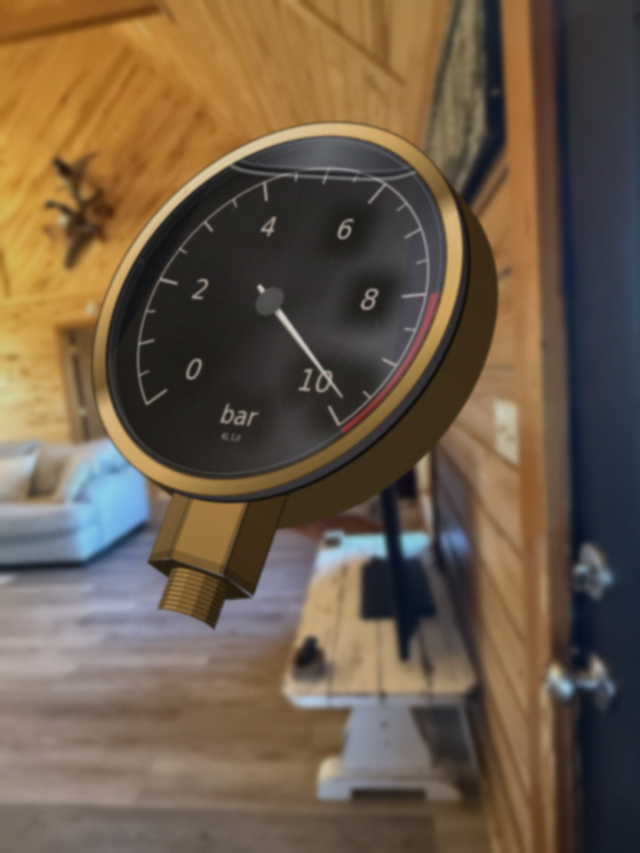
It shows value=9.75 unit=bar
